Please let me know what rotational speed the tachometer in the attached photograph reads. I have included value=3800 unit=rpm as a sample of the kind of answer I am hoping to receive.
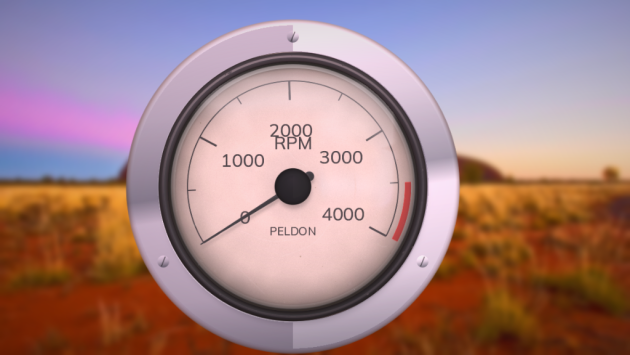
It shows value=0 unit=rpm
